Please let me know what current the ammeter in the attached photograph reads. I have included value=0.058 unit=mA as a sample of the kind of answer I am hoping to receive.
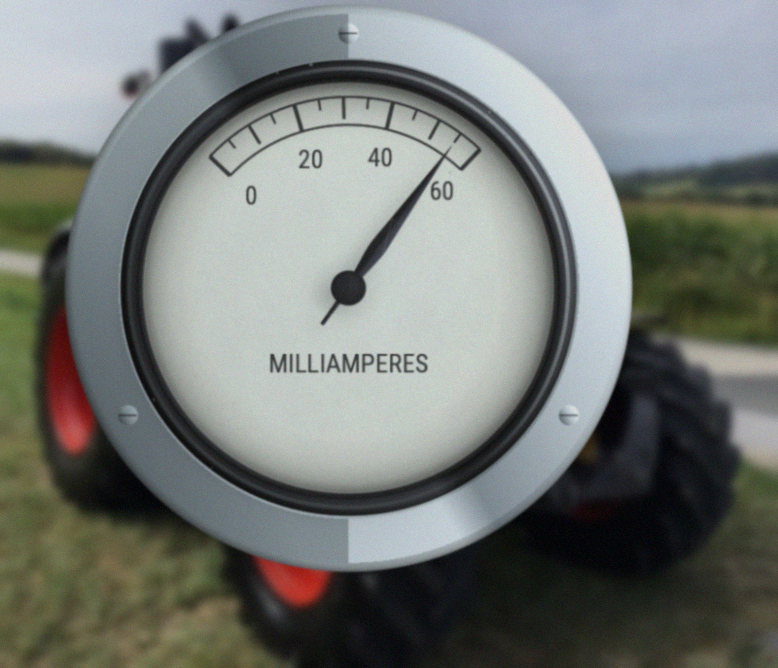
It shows value=55 unit=mA
